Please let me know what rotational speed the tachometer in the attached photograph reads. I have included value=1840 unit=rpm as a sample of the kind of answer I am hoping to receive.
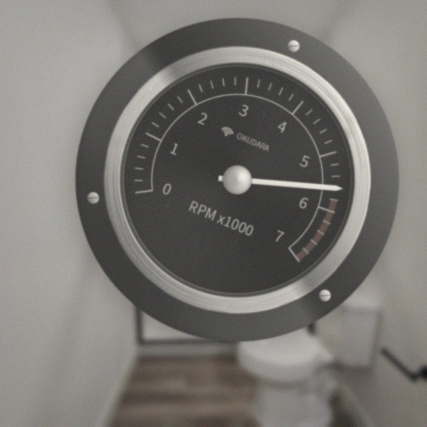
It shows value=5600 unit=rpm
